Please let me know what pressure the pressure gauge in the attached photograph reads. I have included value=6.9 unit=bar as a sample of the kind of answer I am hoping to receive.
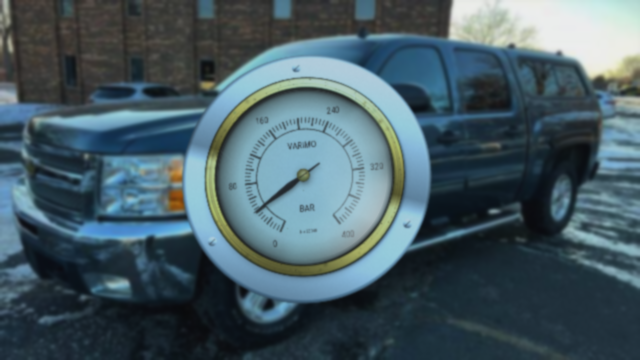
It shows value=40 unit=bar
